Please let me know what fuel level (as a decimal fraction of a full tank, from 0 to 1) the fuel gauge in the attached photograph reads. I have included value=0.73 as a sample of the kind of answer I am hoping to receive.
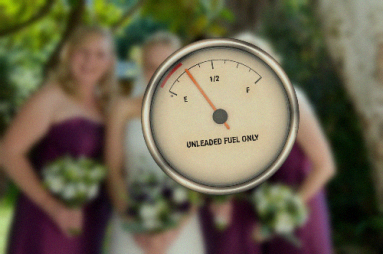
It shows value=0.25
